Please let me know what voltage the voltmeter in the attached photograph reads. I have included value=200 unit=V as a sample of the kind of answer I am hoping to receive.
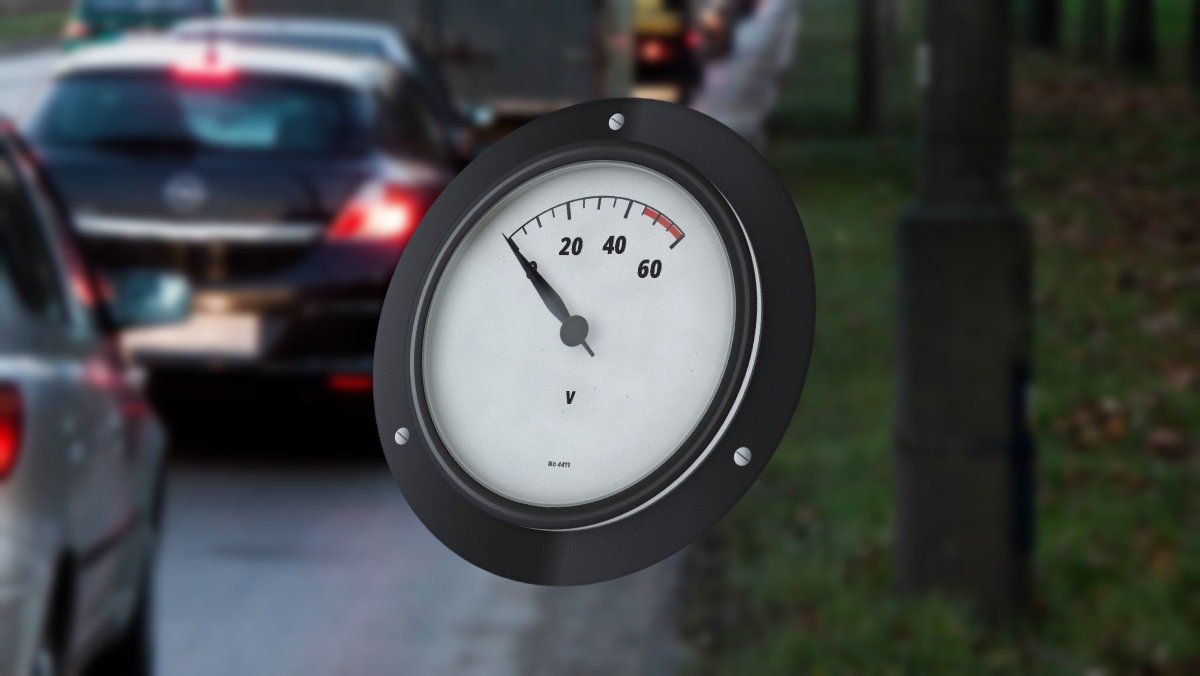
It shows value=0 unit=V
